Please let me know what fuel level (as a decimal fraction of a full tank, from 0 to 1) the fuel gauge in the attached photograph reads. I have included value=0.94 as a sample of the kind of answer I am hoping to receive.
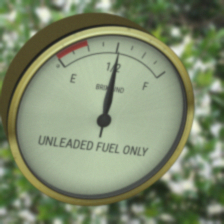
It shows value=0.5
